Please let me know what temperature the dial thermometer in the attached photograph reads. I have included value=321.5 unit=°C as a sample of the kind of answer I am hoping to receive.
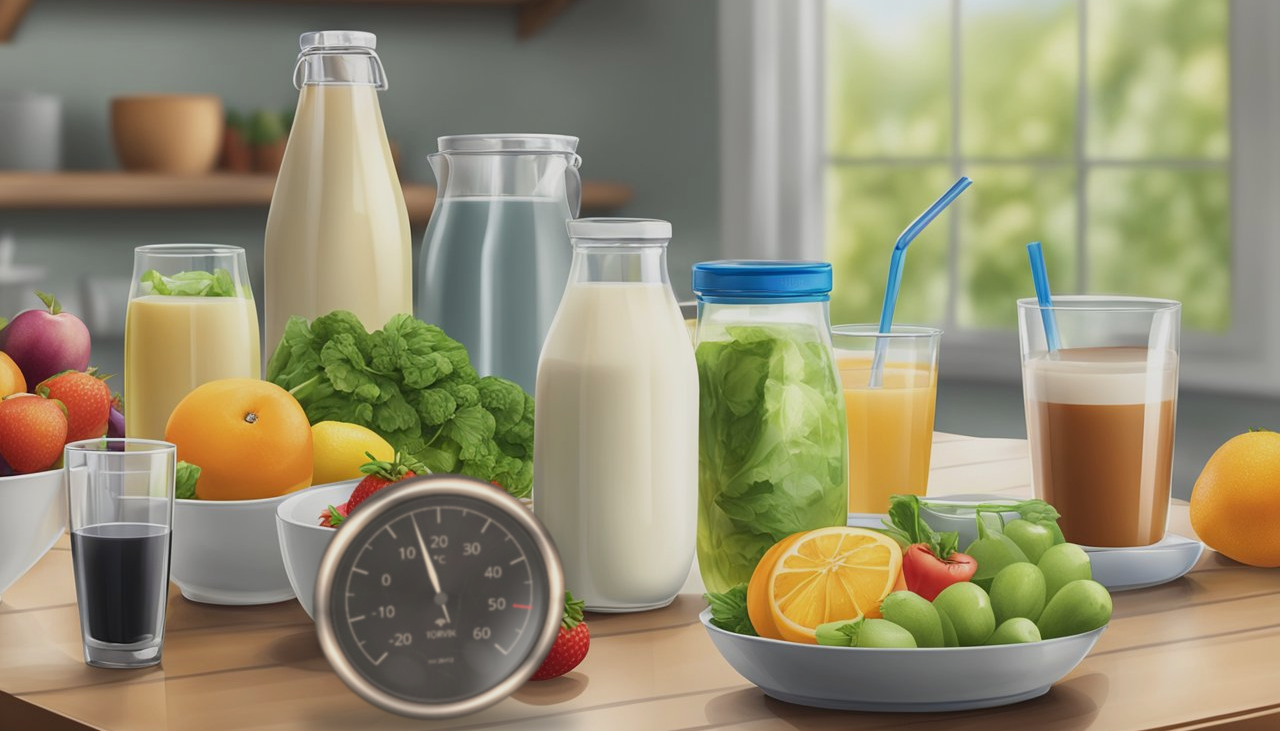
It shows value=15 unit=°C
